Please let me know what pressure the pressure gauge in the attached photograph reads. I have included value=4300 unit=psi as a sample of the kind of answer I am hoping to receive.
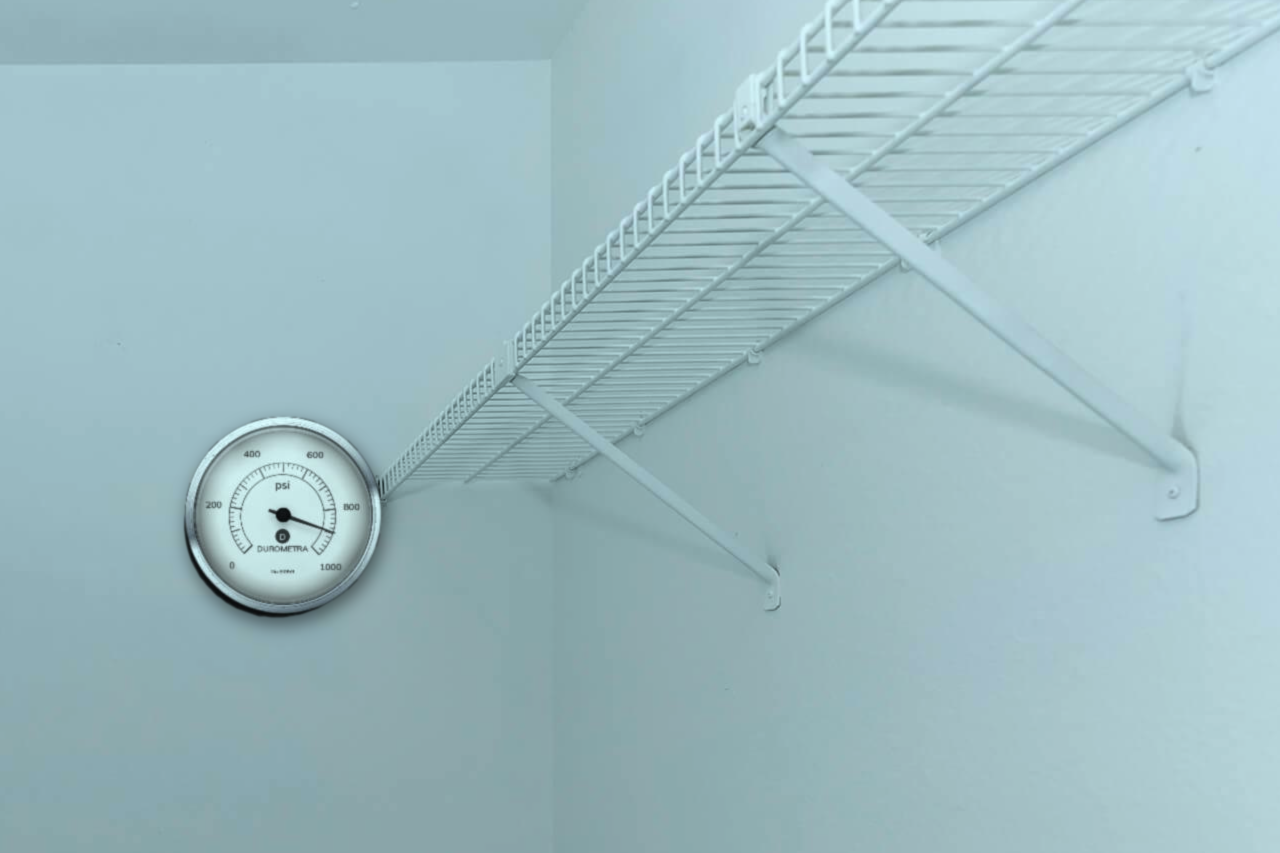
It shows value=900 unit=psi
